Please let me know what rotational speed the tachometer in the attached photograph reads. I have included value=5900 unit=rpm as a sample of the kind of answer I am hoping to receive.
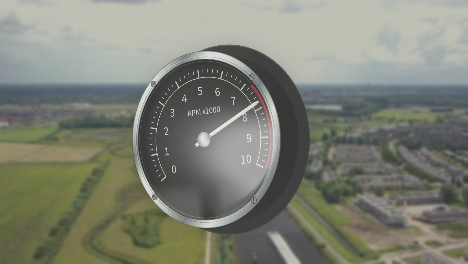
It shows value=7800 unit=rpm
